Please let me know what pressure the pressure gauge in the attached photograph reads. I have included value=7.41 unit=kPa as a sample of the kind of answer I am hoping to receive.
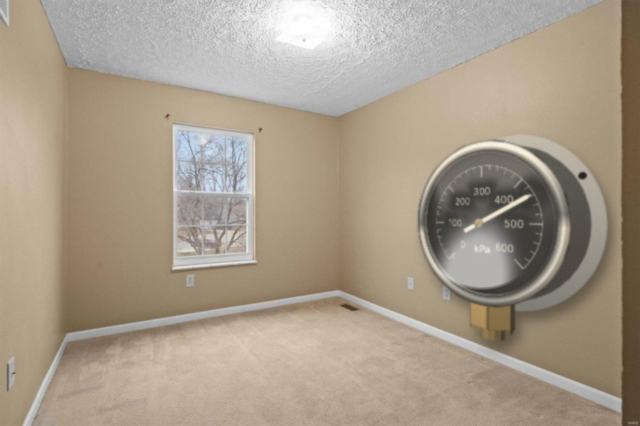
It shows value=440 unit=kPa
